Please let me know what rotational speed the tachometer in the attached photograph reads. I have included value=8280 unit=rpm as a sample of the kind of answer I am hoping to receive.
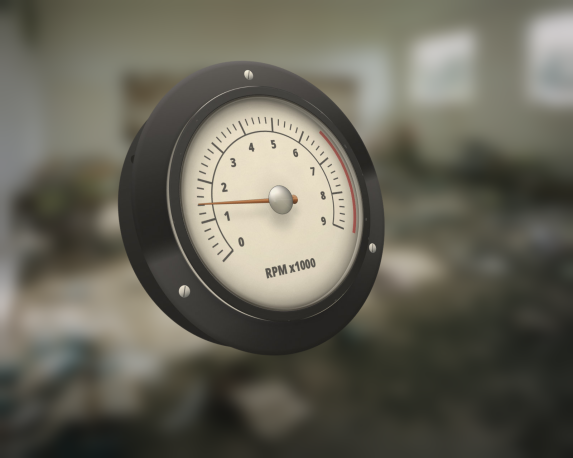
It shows value=1400 unit=rpm
